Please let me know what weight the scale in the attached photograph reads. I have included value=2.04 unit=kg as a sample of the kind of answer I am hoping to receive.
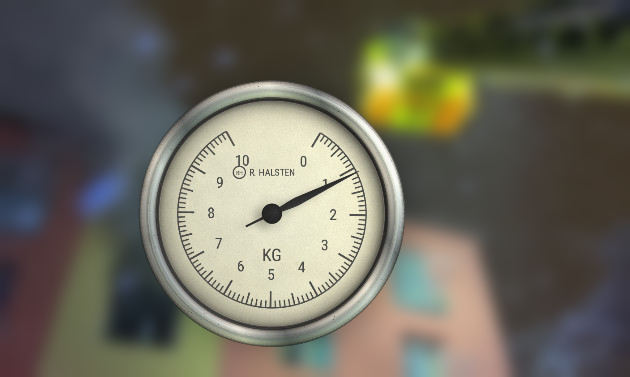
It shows value=1.1 unit=kg
